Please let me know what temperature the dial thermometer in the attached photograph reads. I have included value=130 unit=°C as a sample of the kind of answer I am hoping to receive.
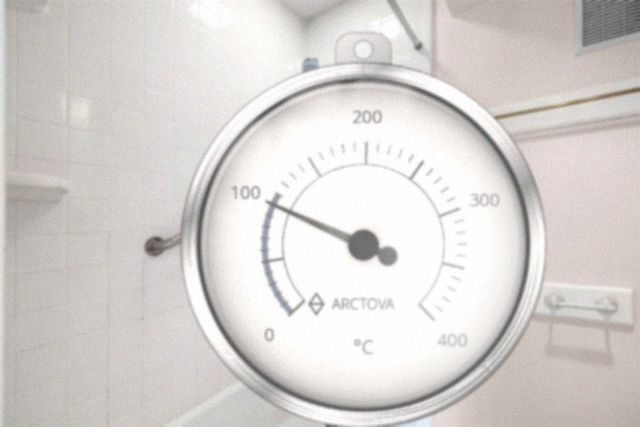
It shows value=100 unit=°C
